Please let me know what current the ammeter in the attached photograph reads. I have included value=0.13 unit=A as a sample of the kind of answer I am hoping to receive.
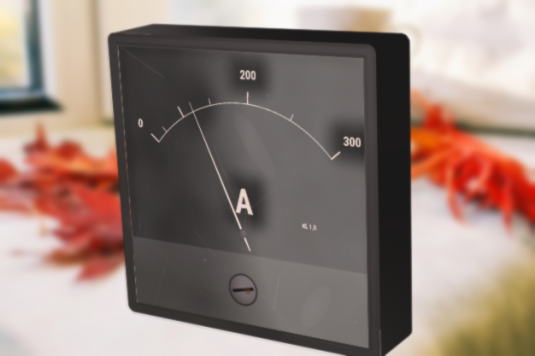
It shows value=125 unit=A
